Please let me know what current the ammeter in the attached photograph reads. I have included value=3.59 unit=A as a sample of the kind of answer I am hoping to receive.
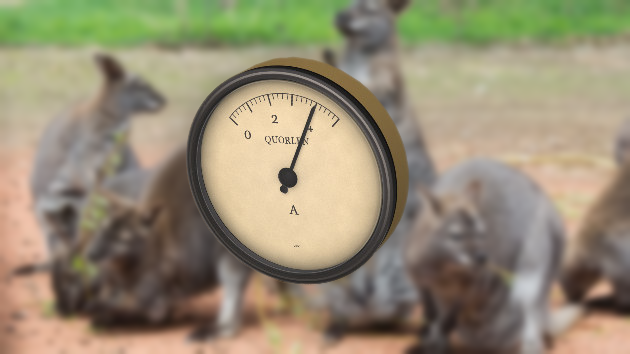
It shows value=4 unit=A
